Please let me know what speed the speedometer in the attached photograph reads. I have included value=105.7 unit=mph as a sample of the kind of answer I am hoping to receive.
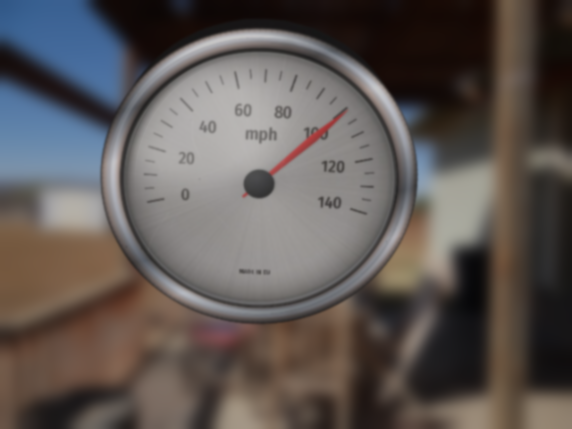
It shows value=100 unit=mph
